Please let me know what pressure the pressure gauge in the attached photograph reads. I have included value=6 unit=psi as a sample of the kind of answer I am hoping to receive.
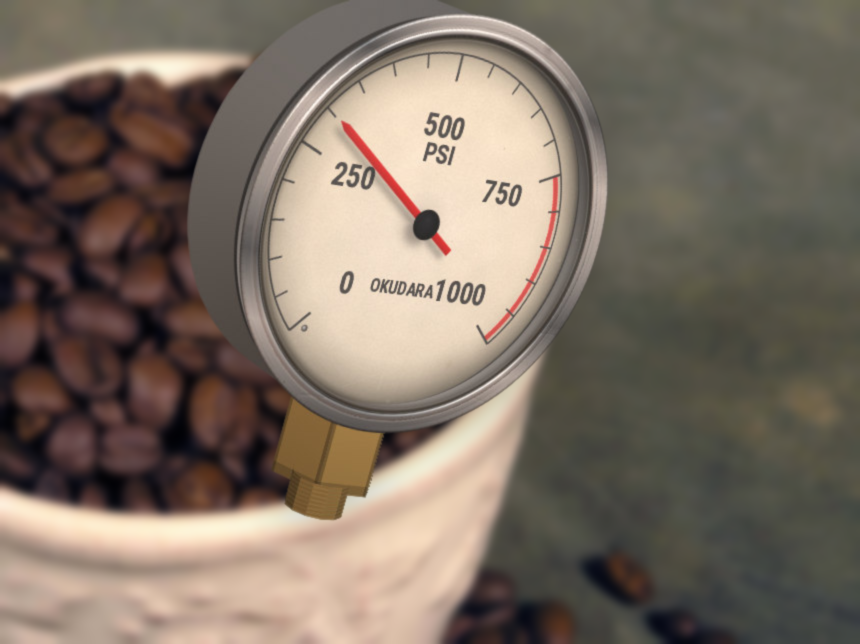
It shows value=300 unit=psi
